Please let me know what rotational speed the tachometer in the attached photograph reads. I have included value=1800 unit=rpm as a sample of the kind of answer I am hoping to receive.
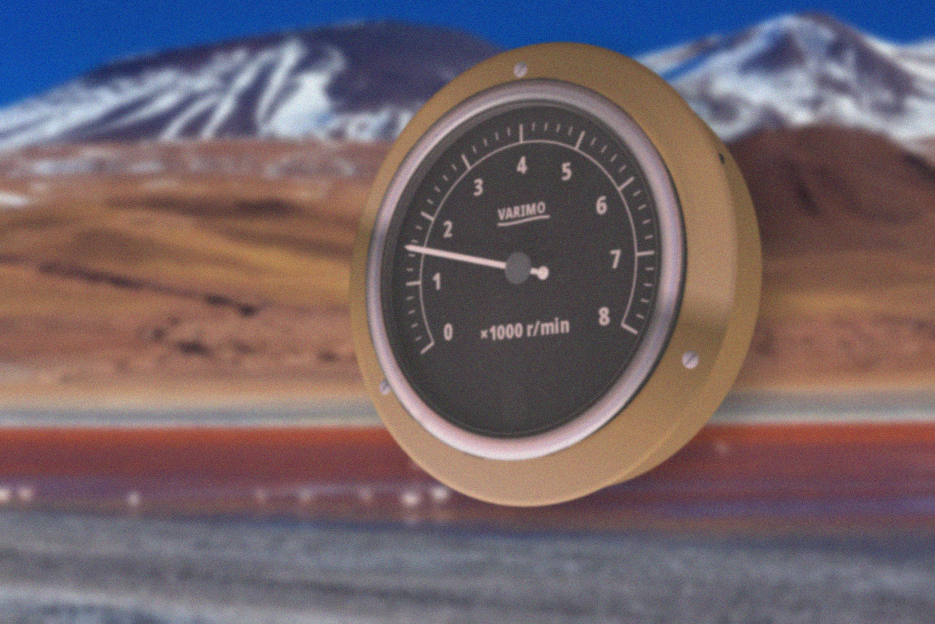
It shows value=1500 unit=rpm
